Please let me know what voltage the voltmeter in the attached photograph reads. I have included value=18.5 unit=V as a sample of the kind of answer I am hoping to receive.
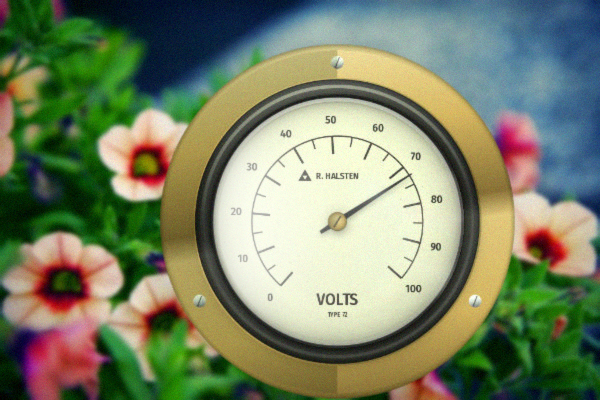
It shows value=72.5 unit=V
